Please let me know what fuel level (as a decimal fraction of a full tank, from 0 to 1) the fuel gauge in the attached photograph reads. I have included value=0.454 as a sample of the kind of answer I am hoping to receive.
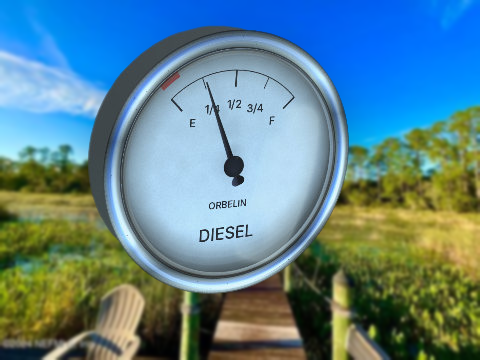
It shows value=0.25
